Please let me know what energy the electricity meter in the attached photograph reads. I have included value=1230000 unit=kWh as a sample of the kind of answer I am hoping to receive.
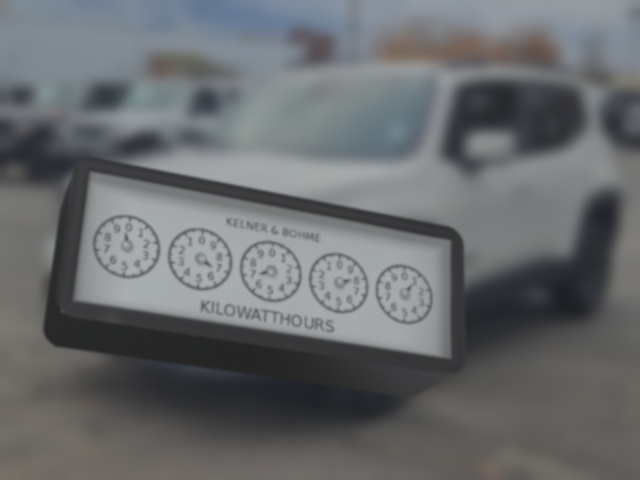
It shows value=96681 unit=kWh
